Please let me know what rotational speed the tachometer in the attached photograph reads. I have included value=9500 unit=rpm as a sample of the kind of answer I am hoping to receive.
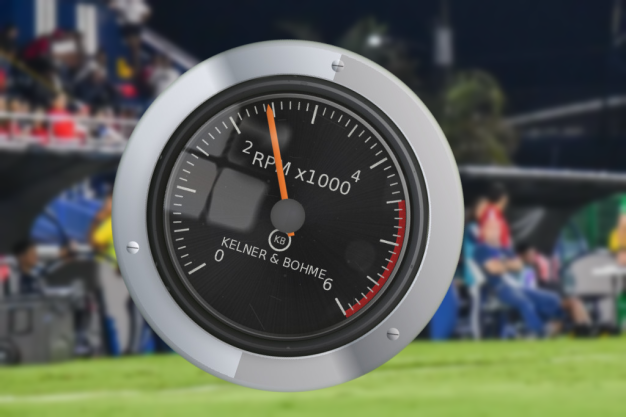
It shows value=2450 unit=rpm
